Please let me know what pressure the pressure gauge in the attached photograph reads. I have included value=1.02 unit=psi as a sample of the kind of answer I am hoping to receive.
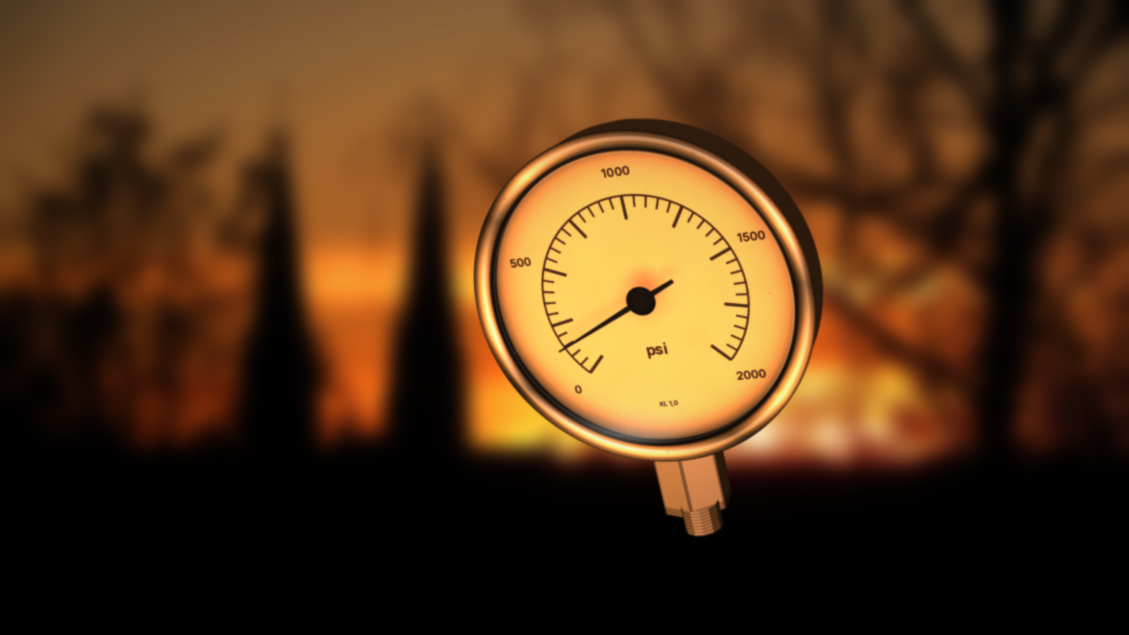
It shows value=150 unit=psi
